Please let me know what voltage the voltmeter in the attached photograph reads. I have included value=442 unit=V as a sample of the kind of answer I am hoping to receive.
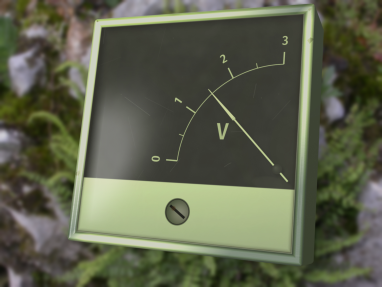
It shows value=1.5 unit=V
